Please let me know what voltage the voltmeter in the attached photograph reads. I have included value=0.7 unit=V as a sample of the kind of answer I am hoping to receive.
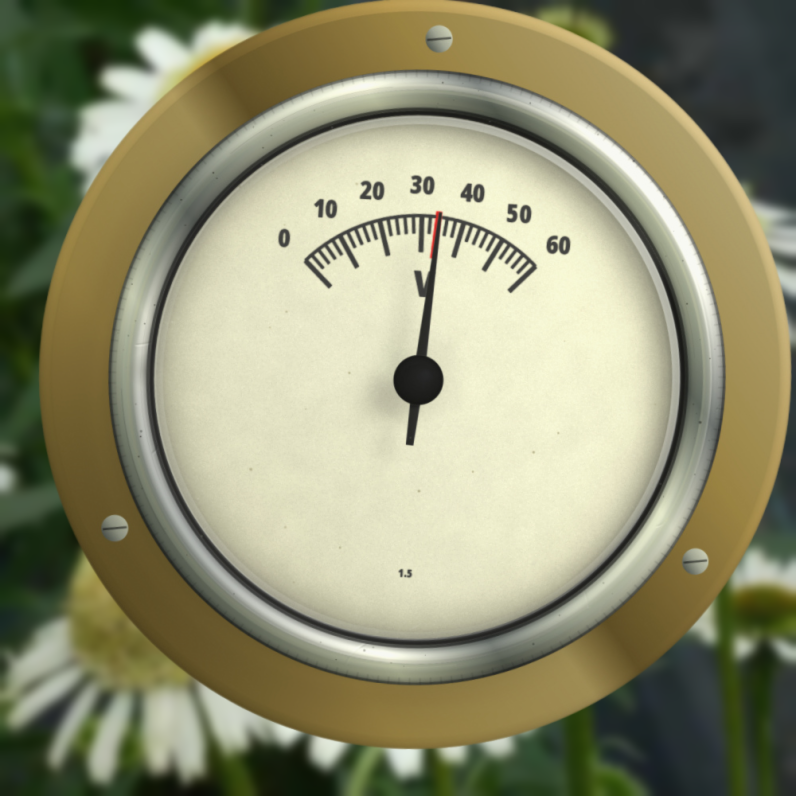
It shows value=34 unit=V
